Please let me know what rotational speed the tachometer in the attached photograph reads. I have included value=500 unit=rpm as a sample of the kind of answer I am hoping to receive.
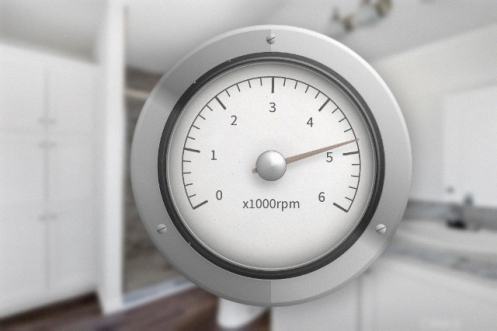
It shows value=4800 unit=rpm
